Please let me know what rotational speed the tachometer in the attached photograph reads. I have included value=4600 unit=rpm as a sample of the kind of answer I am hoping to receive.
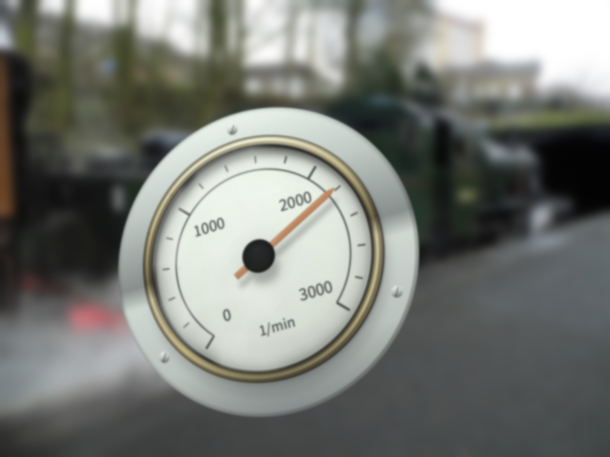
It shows value=2200 unit=rpm
